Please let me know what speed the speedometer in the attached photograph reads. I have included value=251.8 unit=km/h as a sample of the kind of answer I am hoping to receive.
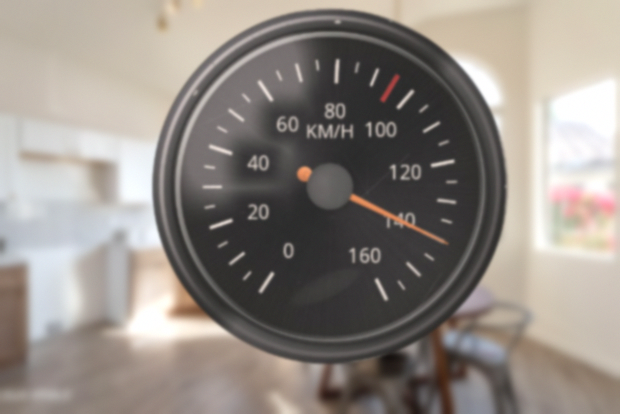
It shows value=140 unit=km/h
